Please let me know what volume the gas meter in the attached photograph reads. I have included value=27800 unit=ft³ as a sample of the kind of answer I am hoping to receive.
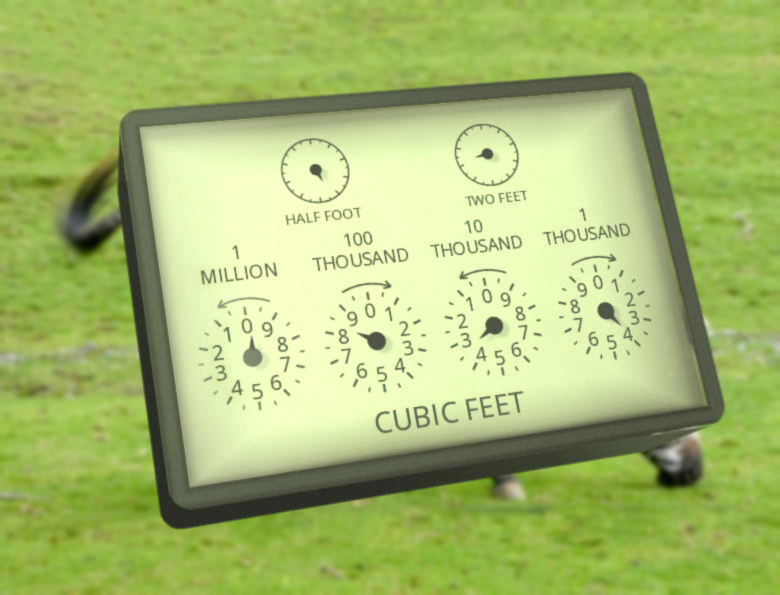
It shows value=983400 unit=ft³
